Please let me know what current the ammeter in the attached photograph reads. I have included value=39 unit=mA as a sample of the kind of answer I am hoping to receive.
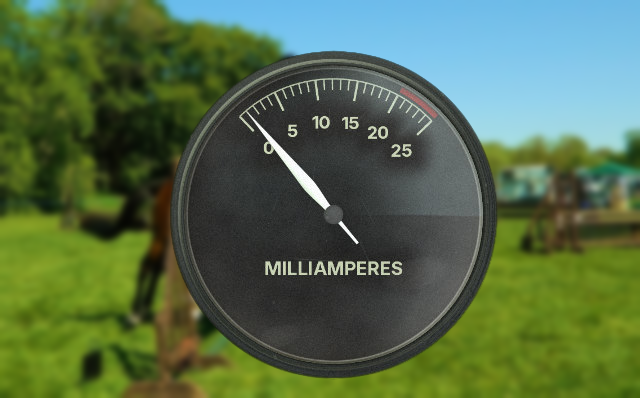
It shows value=1 unit=mA
